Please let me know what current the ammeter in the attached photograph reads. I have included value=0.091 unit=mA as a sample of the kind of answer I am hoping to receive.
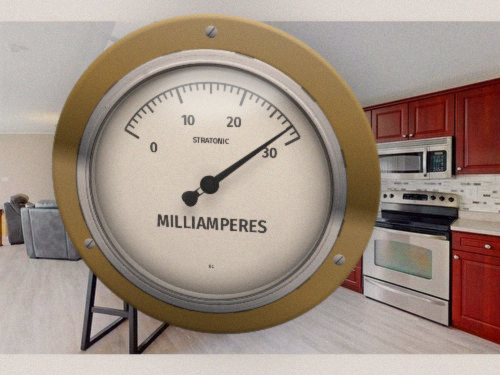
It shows value=28 unit=mA
